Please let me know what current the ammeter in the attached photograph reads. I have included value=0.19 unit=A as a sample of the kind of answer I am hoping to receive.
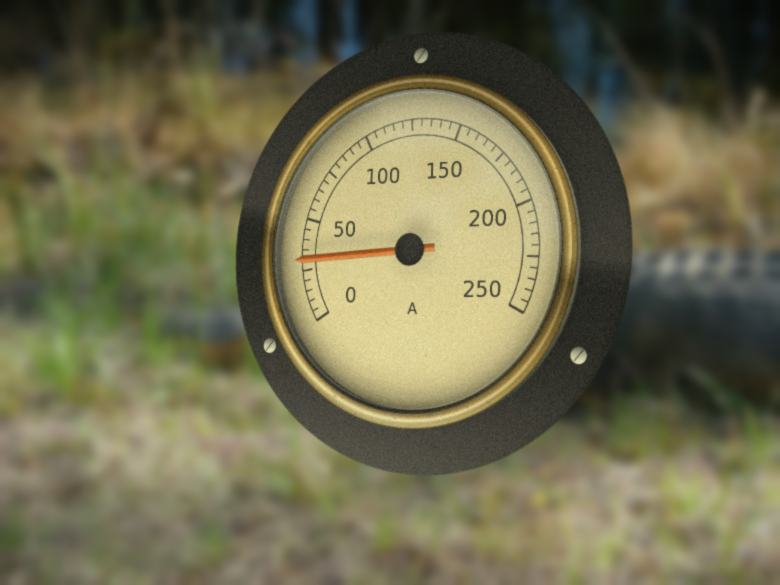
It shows value=30 unit=A
